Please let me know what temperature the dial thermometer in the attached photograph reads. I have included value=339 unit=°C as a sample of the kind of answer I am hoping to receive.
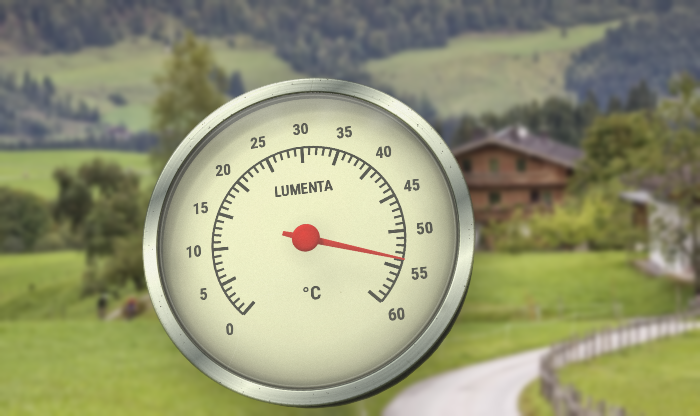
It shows value=54 unit=°C
